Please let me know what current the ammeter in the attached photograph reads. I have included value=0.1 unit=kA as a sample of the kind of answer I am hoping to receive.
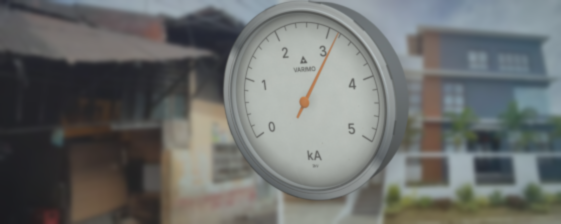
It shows value=3.2 unit=kA
